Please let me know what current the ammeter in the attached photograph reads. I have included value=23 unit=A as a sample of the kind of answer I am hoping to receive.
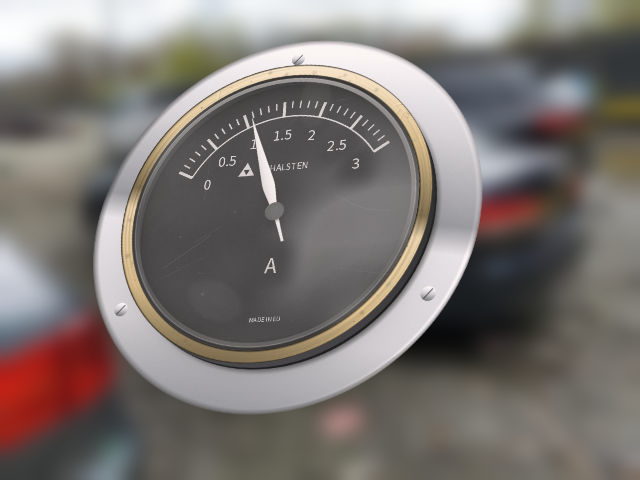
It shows value=1.1 unit=A
